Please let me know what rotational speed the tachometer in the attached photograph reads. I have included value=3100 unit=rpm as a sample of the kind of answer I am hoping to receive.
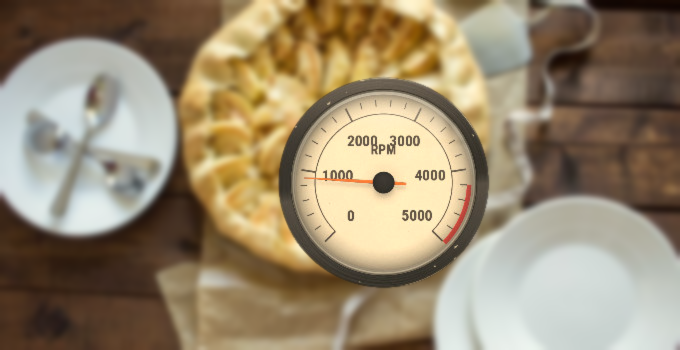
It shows value=900 unit=rpm
